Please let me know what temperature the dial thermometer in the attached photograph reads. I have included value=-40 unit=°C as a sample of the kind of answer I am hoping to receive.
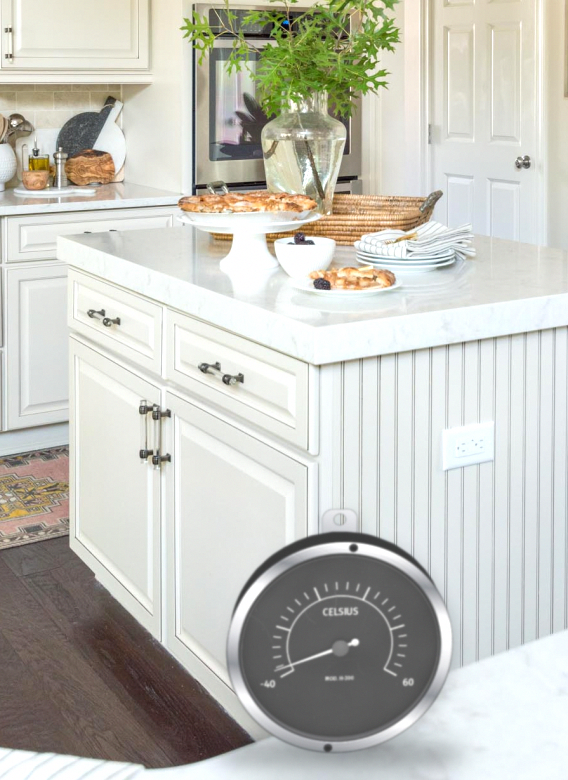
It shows value=-36 unit=°C
